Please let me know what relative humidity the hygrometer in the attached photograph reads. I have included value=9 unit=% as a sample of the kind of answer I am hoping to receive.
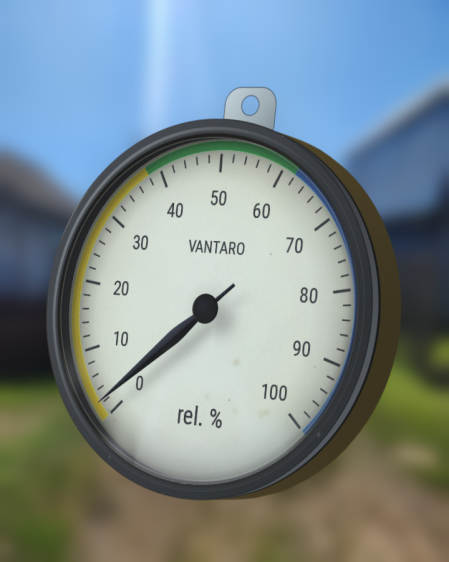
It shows value=2 unit=%
